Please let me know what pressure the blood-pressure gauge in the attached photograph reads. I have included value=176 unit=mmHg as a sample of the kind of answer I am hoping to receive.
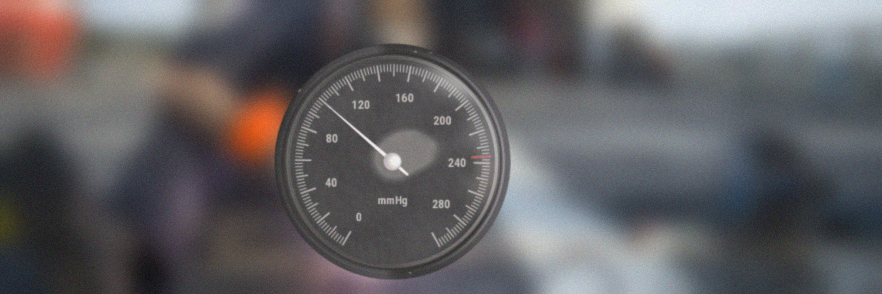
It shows value=100 unit=mmHg
